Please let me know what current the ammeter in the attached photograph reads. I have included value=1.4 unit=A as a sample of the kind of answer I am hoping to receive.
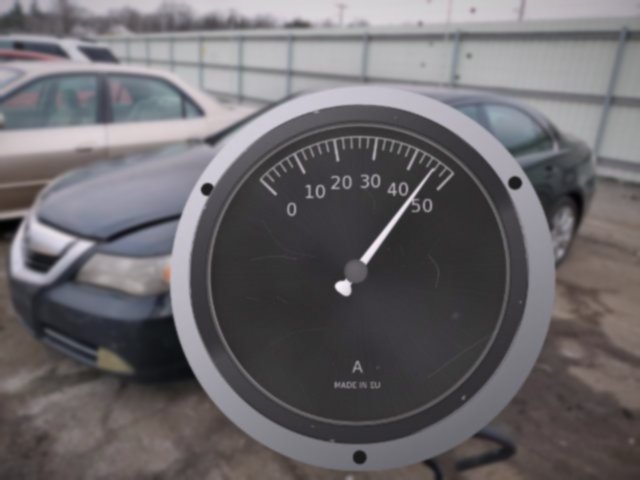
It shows value=46 unit=A
